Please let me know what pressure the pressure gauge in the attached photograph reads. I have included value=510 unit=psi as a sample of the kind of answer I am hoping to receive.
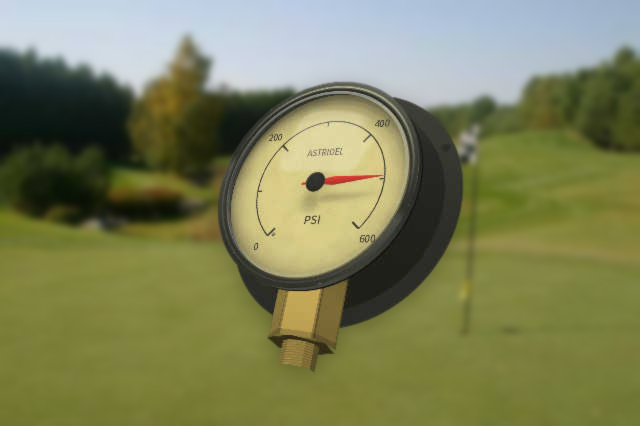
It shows value=500 unit=psi
